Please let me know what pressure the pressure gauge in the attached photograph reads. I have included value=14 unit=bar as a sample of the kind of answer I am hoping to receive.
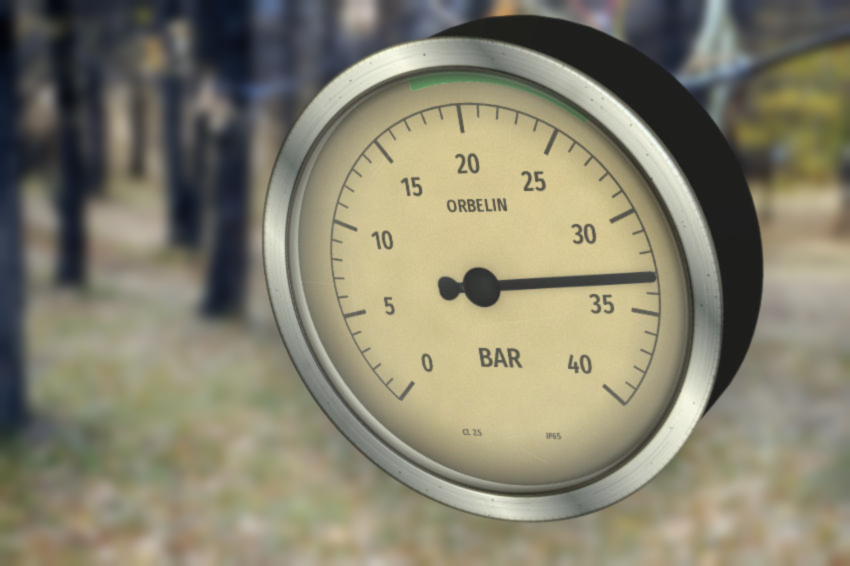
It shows value=33 unit=bar
